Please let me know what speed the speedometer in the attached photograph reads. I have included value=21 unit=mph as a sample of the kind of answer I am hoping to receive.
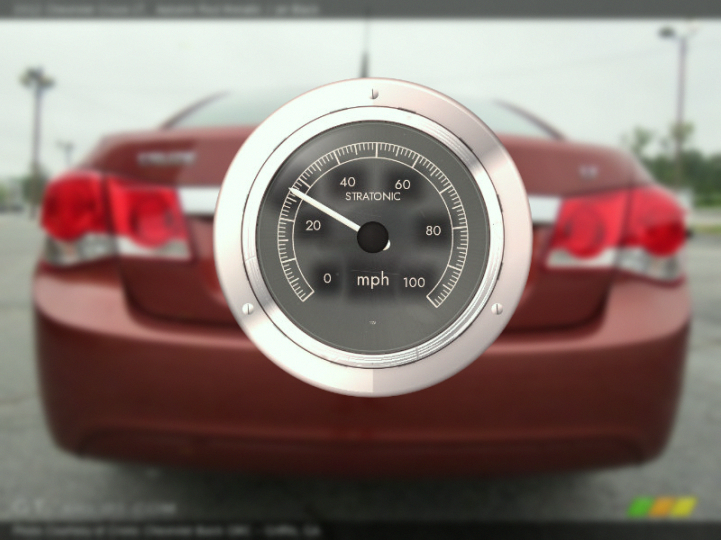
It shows value=27 unit=mph
